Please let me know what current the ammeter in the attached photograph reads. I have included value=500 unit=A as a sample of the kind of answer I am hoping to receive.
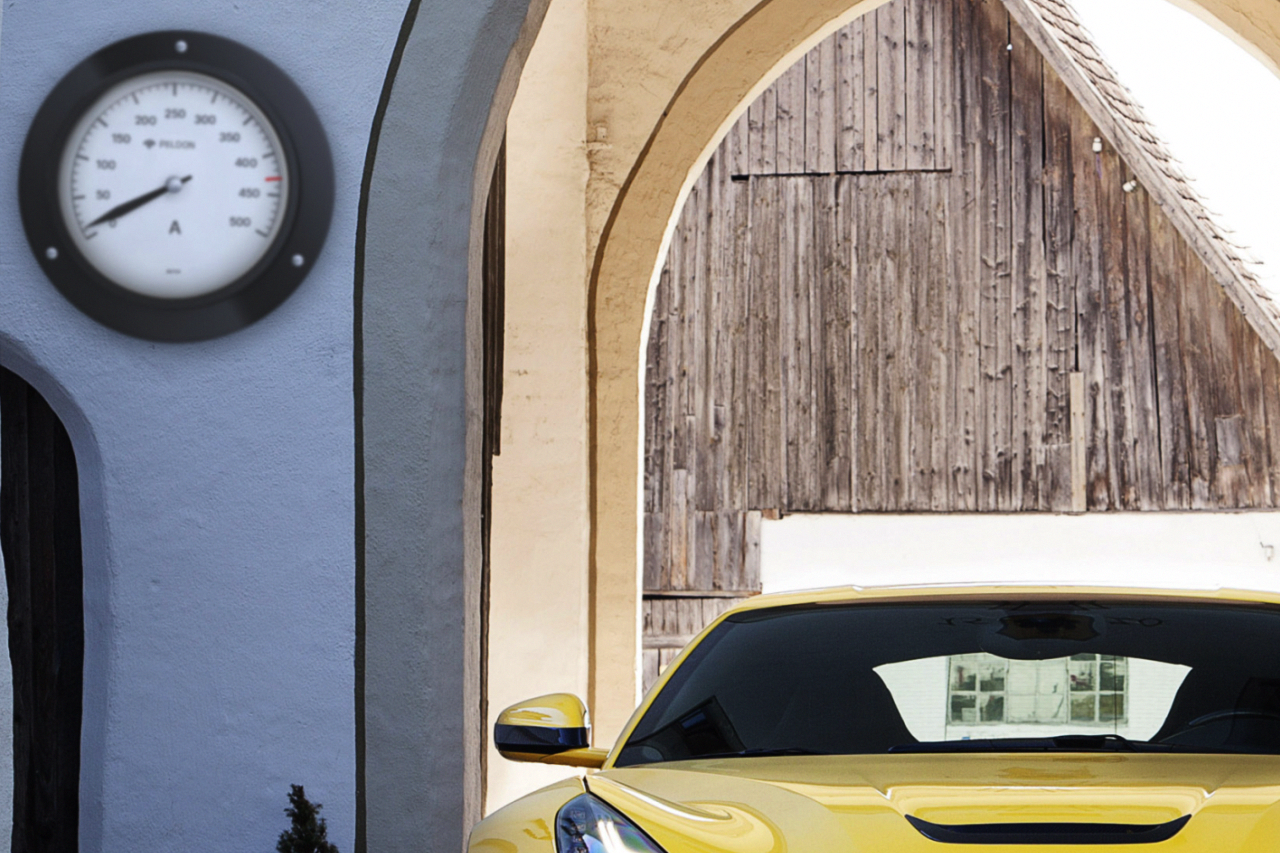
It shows value=10 unit=A
